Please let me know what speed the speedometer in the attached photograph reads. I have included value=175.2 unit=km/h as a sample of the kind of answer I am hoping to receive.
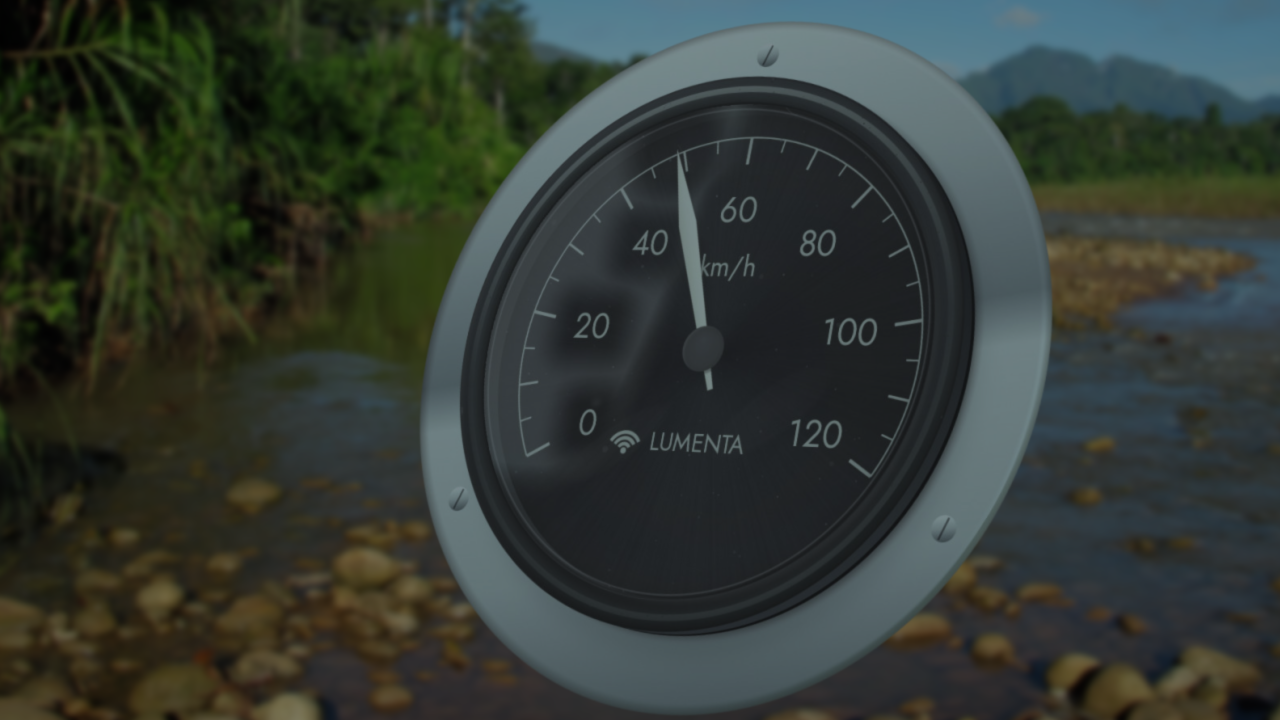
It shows value=50 unit=km/h
